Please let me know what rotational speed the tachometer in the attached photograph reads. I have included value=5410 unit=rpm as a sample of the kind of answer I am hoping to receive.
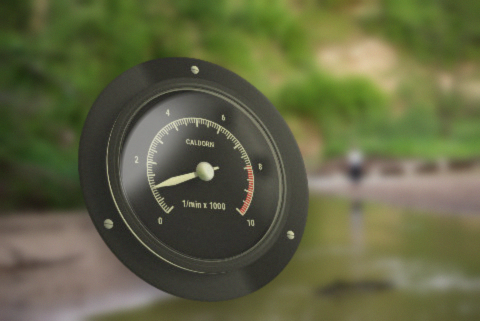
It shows value=1000 unit=rpm
